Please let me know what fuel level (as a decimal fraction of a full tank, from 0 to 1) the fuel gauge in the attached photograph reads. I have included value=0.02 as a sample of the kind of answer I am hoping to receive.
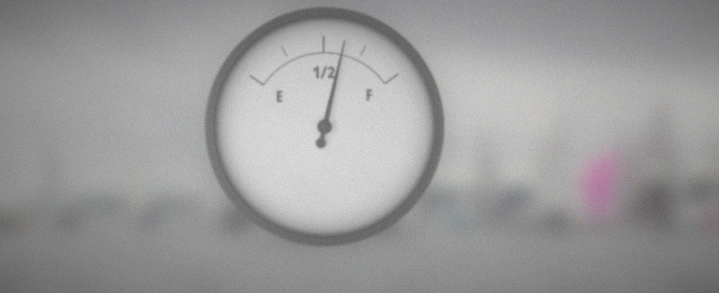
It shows value=0.625
